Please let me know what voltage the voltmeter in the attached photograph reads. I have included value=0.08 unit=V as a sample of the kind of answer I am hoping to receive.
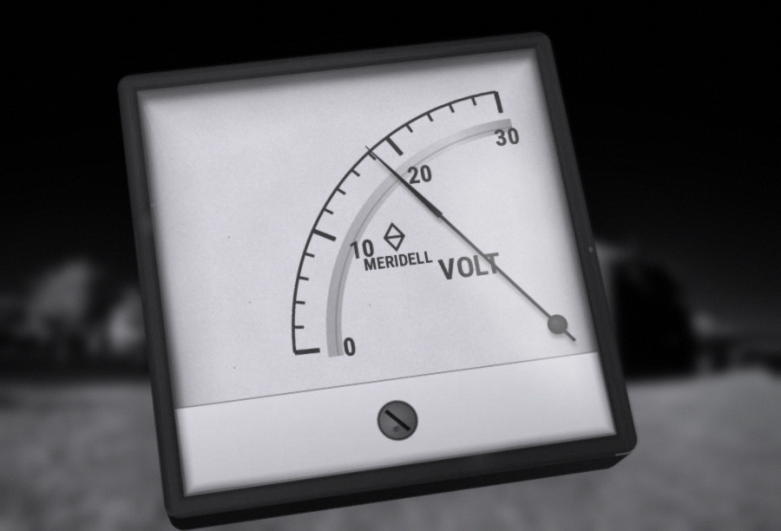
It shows value=18 unit=V
